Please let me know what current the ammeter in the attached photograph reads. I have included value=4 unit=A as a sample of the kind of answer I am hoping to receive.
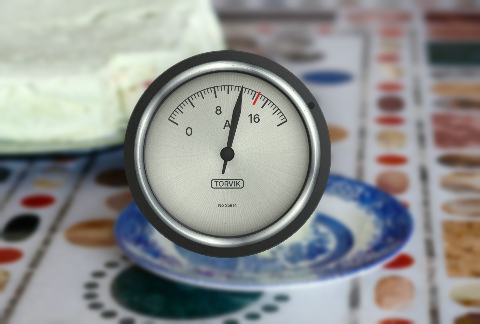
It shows value=12 unit=A
